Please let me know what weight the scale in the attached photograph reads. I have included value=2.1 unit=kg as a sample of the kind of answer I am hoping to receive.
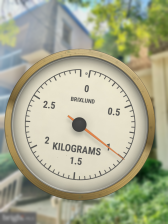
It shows value=1 unit=kg
